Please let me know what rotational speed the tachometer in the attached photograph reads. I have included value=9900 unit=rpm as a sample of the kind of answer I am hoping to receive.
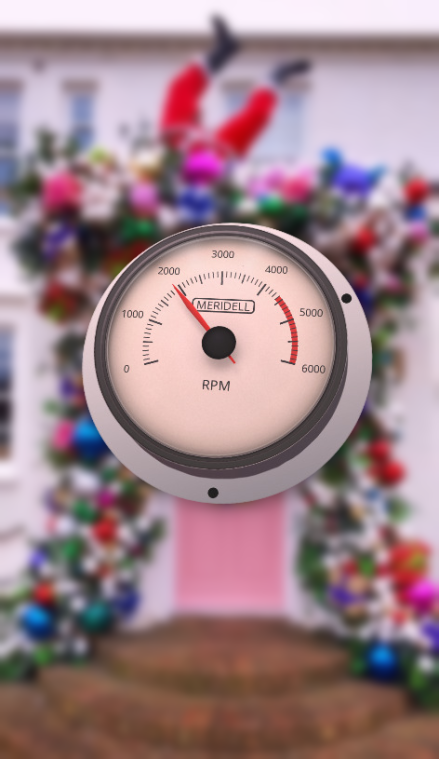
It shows value=1900 unit=rpm
